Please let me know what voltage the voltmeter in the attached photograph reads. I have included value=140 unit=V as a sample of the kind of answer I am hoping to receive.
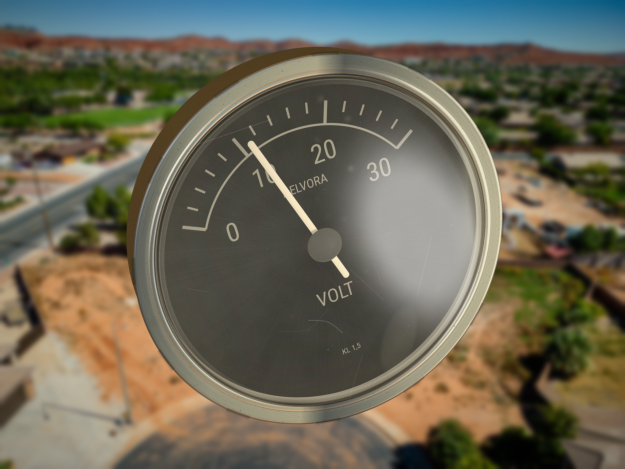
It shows value=11 unit=V
